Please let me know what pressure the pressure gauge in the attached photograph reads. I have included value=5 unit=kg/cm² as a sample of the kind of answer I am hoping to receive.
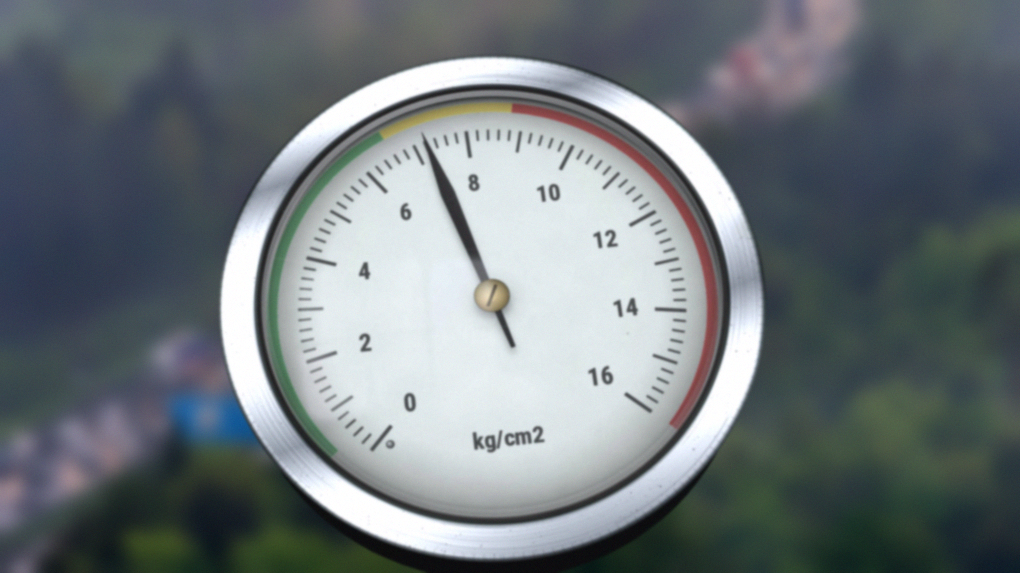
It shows value=7.2 unit=kg/cm²
